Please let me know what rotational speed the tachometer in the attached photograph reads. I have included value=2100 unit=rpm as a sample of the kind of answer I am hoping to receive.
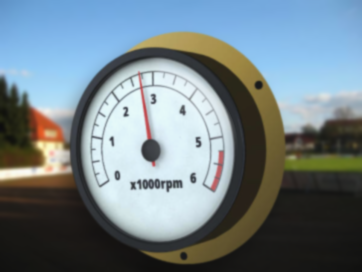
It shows value=2750 unit=rpm
